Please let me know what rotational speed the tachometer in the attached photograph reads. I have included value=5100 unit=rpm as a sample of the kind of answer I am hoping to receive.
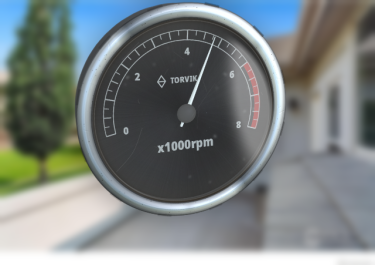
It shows value=4750 unit=rpm
